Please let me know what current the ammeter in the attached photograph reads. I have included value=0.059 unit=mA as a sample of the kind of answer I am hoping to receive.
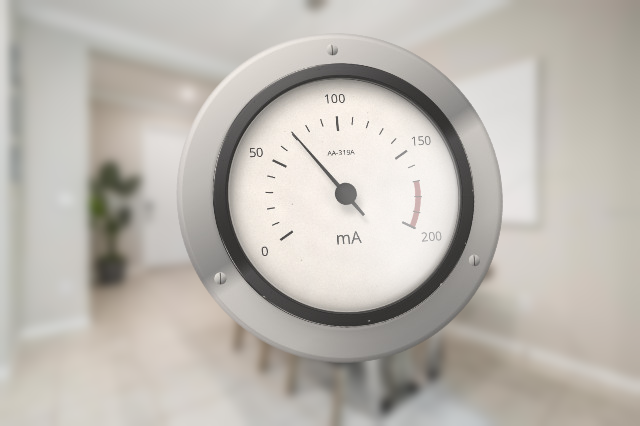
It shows value=70 unit=mA
